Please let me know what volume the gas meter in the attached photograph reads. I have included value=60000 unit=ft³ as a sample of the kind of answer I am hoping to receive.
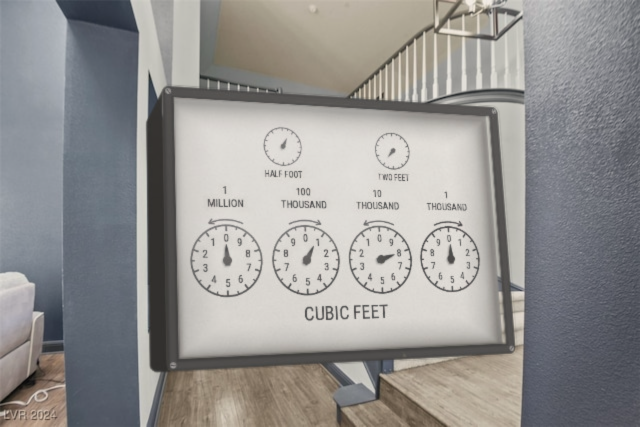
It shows value=8000 unit=ft³
